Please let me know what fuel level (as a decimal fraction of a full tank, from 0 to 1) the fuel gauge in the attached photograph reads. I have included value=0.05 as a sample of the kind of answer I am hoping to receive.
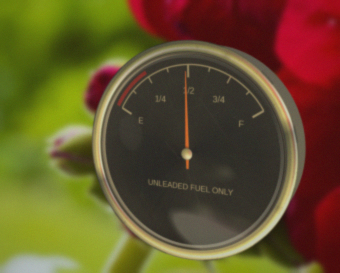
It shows value=0.5
